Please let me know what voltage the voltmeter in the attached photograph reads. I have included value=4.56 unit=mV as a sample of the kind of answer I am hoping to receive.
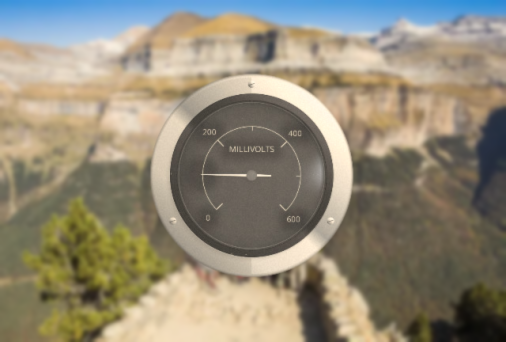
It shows value=100 unit=mV
